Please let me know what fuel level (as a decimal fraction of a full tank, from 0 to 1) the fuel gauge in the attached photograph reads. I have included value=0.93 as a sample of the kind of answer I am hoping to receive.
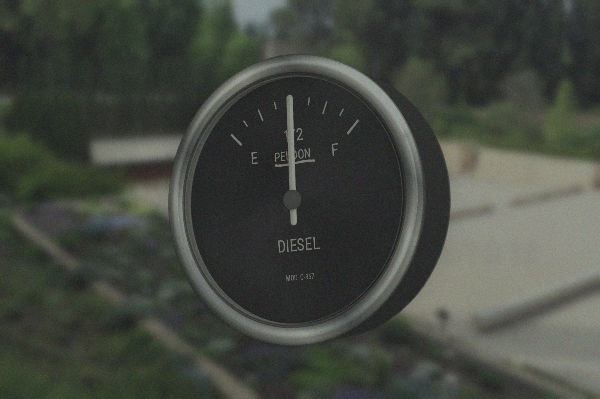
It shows value=0.5
